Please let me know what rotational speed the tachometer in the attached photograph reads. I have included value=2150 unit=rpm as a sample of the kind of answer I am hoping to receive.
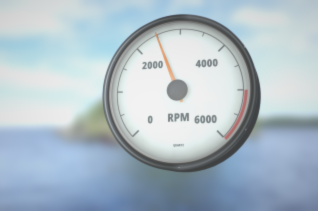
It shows value=2500 unit=rpm
